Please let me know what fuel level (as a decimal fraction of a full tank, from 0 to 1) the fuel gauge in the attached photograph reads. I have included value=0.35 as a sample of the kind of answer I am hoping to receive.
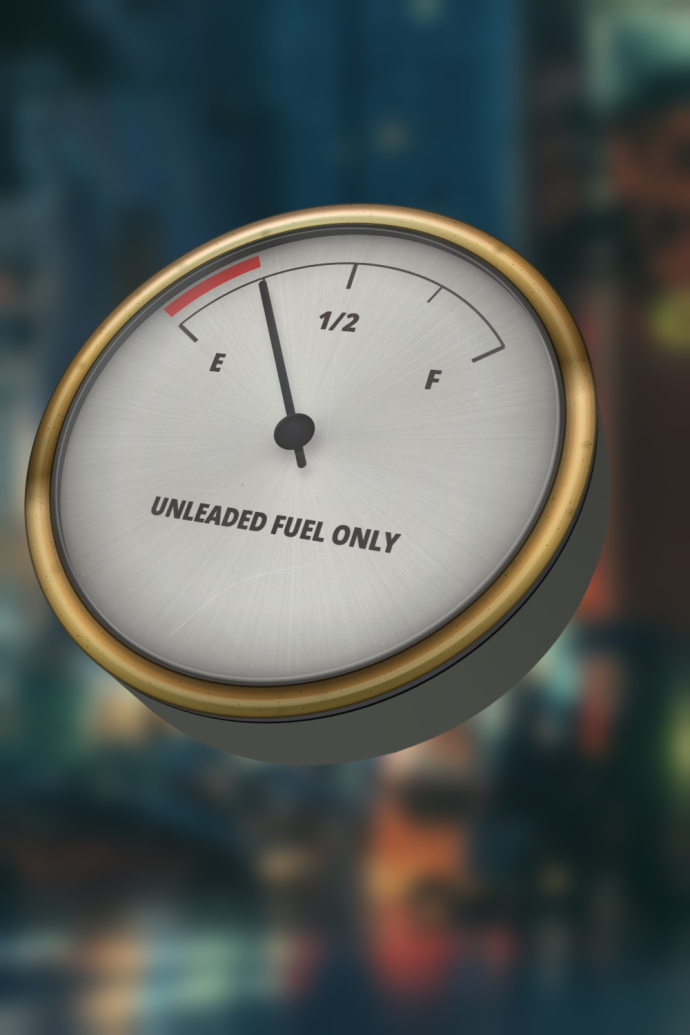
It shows value=0.25
